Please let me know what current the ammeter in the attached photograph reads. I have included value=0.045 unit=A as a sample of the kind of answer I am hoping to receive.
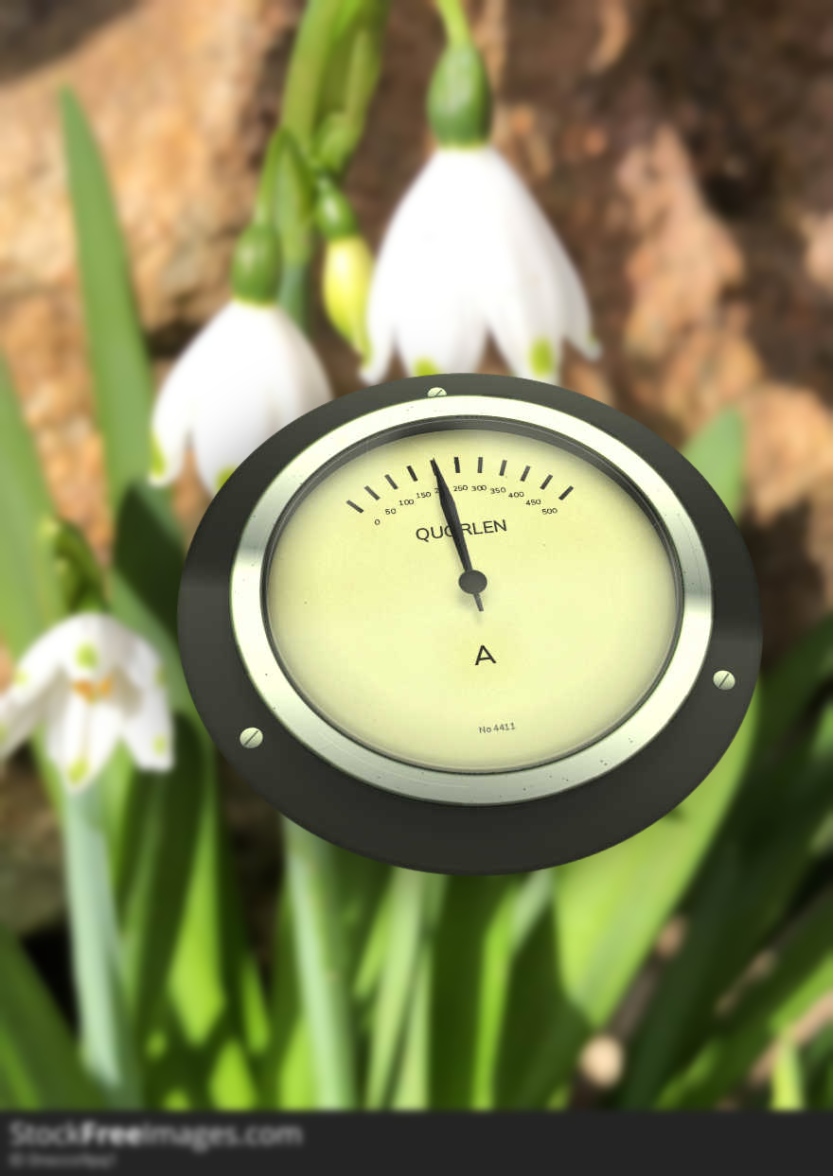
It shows value=200 unit=A
